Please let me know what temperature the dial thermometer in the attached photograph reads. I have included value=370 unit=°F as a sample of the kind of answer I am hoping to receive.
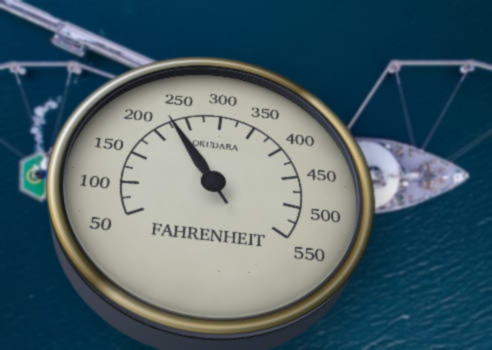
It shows value=225 unit=°F
